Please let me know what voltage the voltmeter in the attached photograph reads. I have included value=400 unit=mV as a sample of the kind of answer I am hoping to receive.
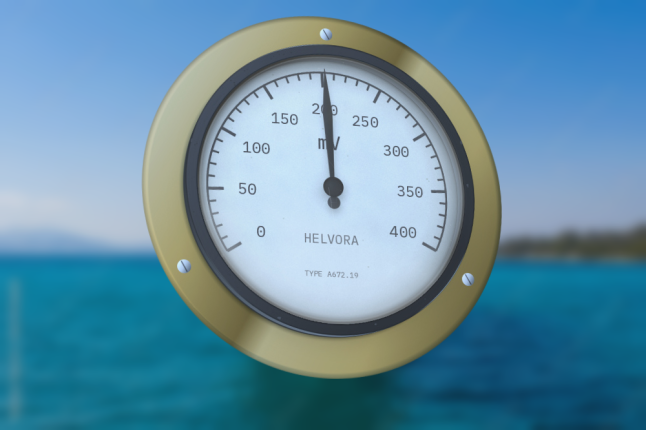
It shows value=200 unit=mV
